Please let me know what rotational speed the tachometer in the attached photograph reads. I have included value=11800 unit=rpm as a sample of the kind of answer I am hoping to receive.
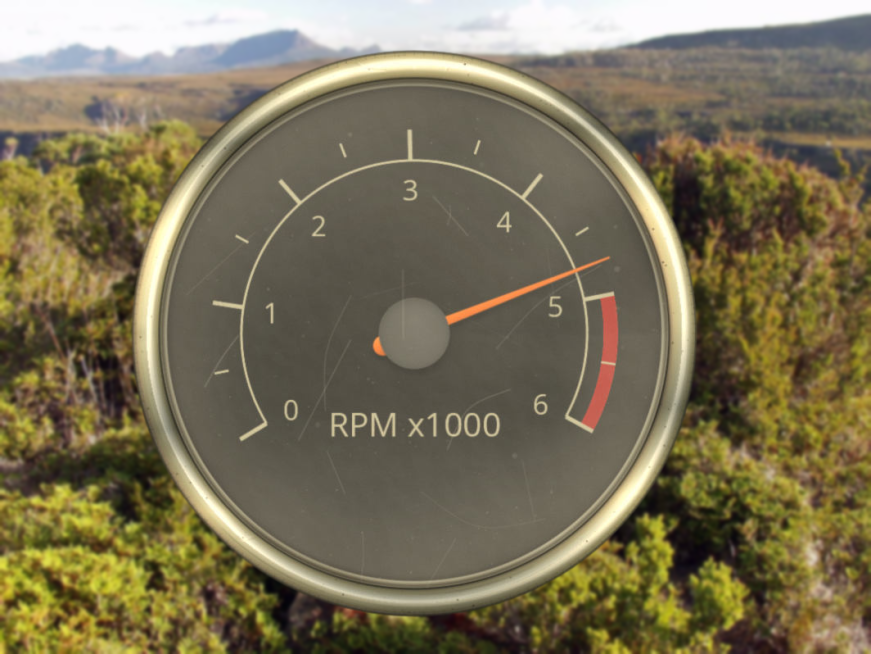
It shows value=4750 unit=rpm
